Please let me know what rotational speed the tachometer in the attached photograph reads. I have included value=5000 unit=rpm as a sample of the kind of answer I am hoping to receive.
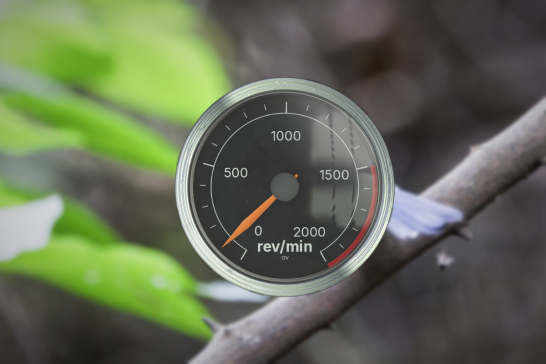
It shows value=100 unit=rpm
